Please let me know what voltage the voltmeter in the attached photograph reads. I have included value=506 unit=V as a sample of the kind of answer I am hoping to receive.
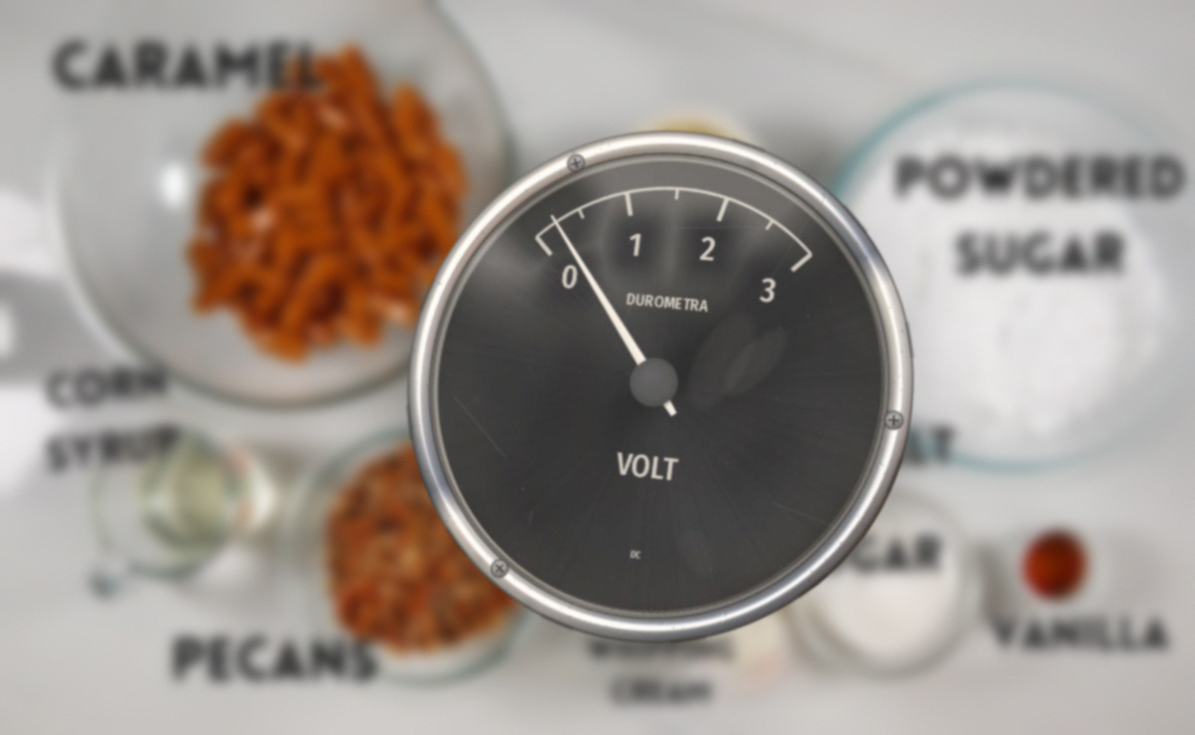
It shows value=0.25 unit=V
